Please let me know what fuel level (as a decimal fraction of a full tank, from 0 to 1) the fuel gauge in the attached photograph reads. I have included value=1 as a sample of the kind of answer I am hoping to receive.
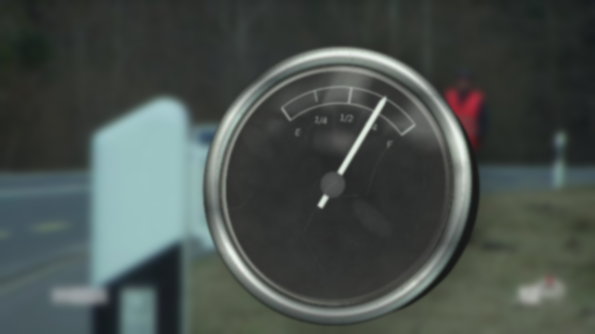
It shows value=0.75
